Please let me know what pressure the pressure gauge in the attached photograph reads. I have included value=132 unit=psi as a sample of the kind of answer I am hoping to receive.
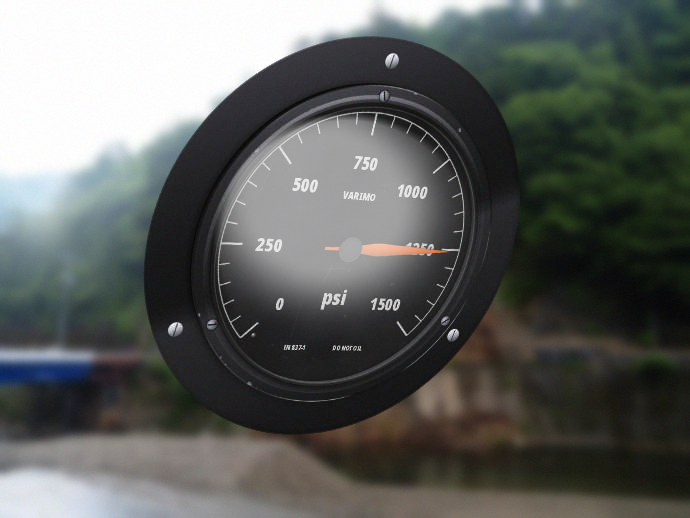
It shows value=1250 unit=psi
